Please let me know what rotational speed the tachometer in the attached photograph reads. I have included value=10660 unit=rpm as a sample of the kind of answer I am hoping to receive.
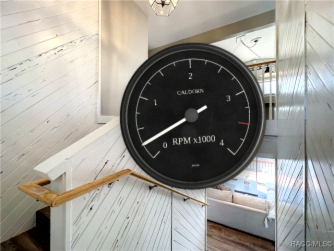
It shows value=250 unit=rpm
